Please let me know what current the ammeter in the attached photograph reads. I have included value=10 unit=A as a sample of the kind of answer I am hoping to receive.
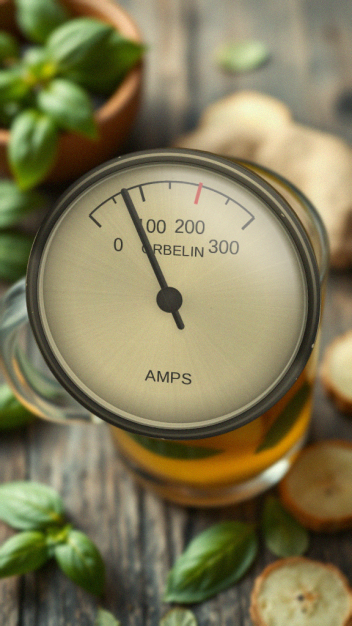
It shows value=75 unit=A
